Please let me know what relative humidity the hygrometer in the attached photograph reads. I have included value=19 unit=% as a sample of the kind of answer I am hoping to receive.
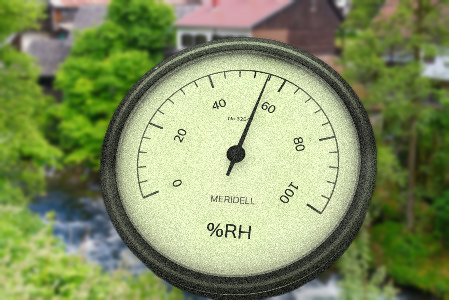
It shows value=56 unit=%
